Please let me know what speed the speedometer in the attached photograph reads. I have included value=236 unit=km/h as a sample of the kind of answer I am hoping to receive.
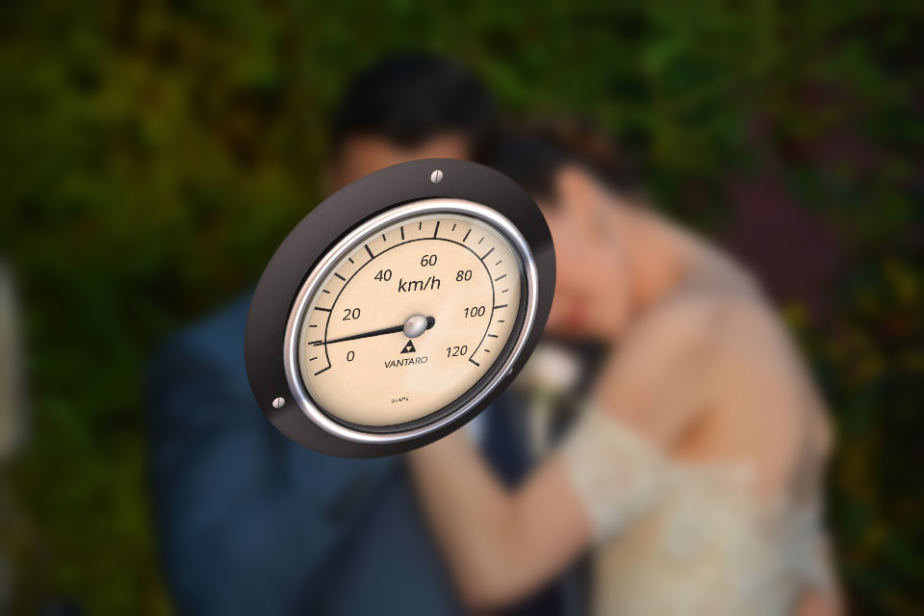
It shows value=10 unit=km/h
